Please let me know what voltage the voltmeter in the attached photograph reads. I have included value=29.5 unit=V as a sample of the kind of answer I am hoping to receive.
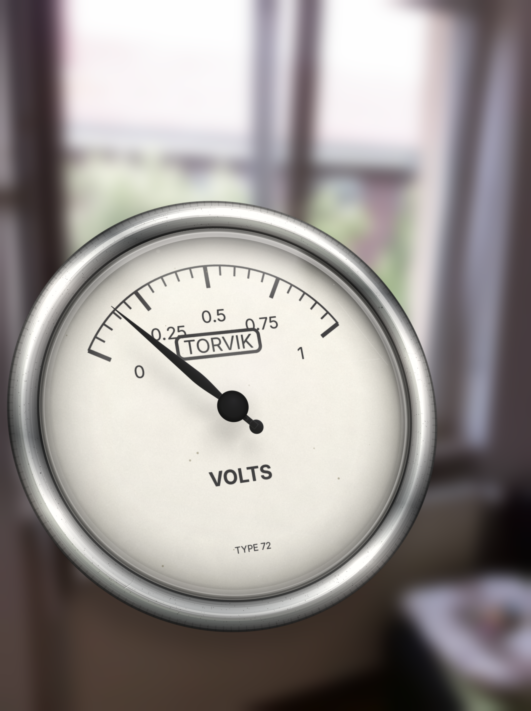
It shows value=0.15 unit=V
